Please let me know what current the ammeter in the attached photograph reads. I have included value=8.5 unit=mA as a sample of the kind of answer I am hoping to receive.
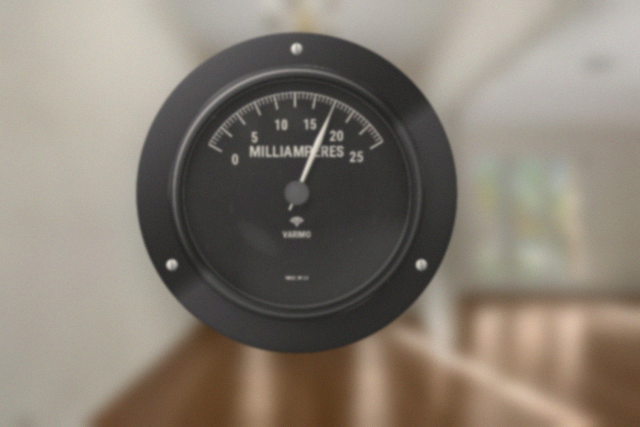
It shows value=17.5 unit=mA
